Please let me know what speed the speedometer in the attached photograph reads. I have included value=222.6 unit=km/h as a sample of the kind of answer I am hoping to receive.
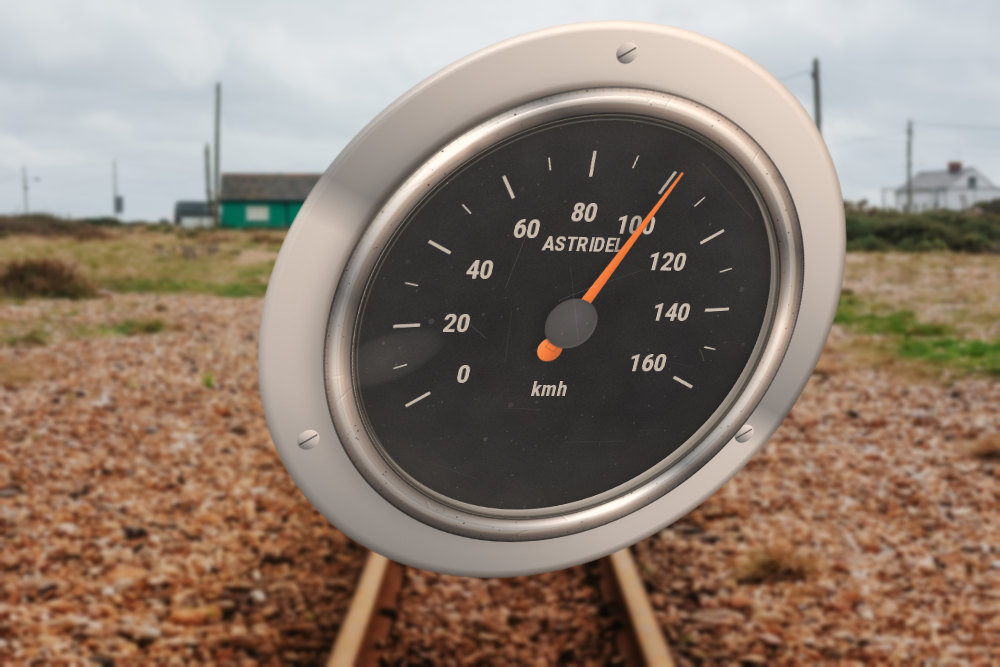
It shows value=100 unit=km/h
